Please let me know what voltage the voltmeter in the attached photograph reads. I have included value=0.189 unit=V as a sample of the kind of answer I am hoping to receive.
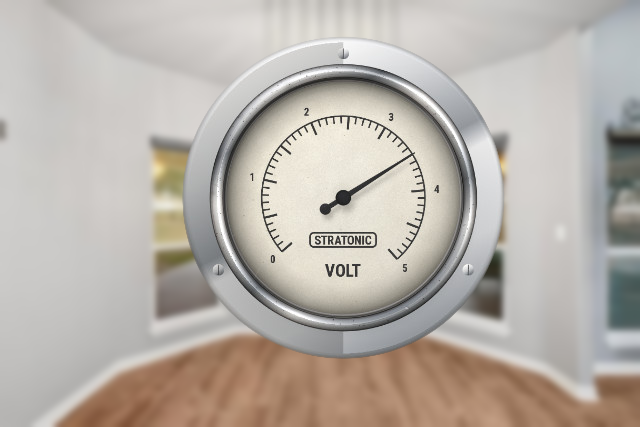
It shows value=3.5 unit=V
